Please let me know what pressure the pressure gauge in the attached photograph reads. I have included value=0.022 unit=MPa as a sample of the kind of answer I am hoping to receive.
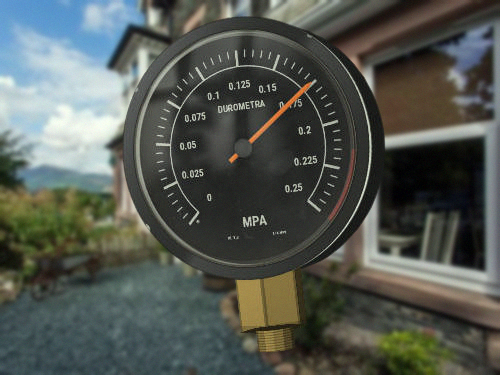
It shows value=0.175 unit=MPa
